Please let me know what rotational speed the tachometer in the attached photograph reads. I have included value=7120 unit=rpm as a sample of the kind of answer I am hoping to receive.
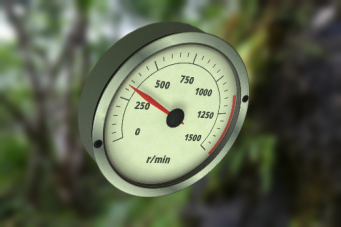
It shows value=325 unit=rpm
